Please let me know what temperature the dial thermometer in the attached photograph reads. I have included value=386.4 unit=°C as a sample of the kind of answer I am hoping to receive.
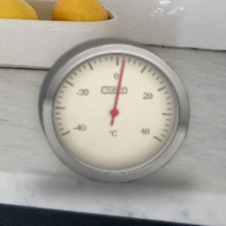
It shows value=2 unit=°C
